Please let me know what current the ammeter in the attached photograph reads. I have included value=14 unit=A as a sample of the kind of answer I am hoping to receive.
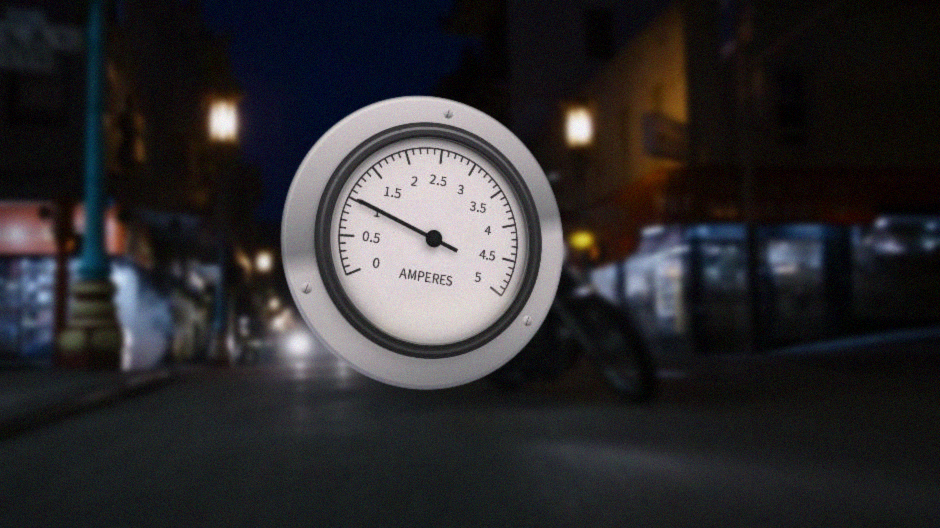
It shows value=1 unit=A
